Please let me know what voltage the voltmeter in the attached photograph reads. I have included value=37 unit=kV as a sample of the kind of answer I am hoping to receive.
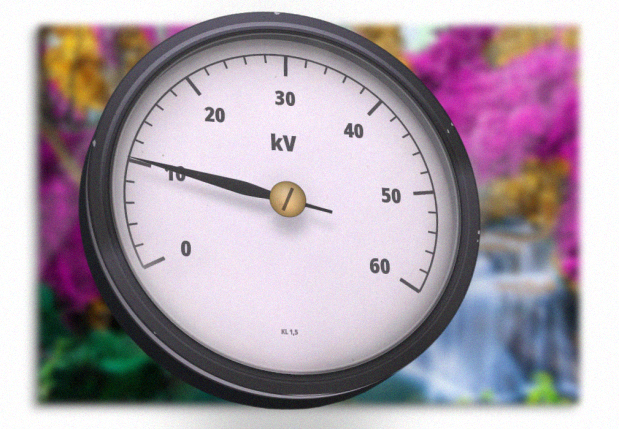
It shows value=10 unit=kV
